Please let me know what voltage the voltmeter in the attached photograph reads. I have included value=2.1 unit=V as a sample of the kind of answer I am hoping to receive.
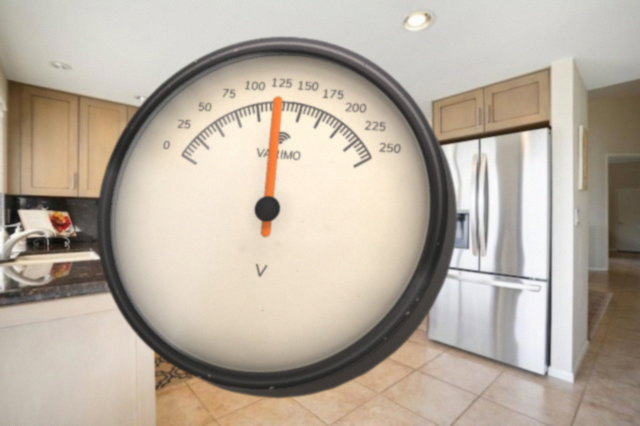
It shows value=125 unit=V
